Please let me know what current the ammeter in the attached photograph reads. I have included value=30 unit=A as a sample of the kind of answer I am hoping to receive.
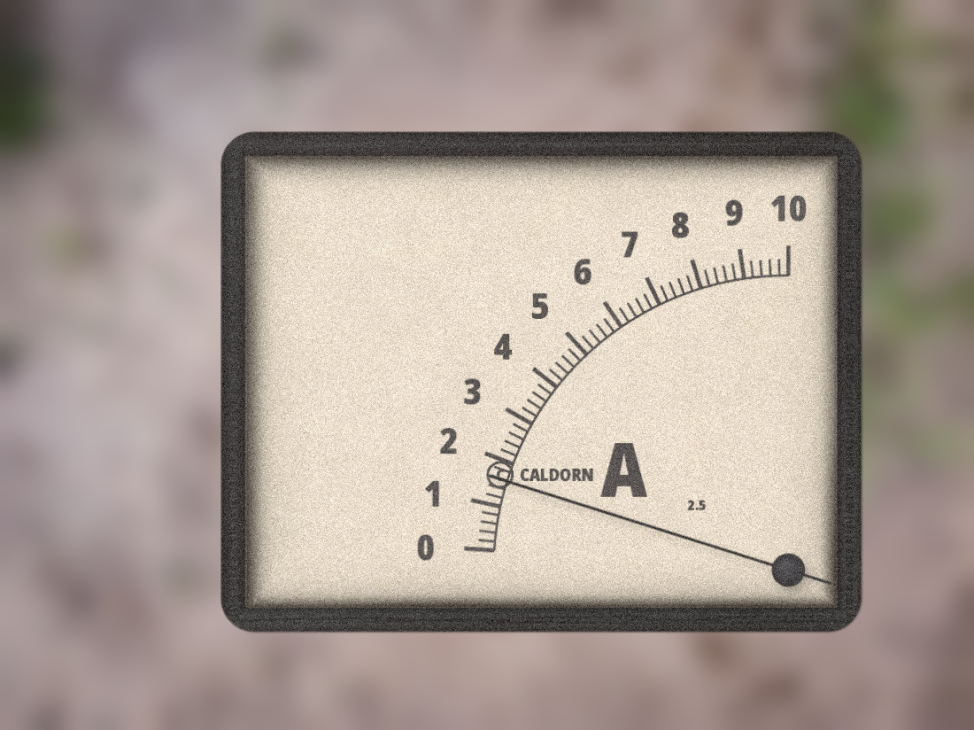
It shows value=1.6 unit=A
